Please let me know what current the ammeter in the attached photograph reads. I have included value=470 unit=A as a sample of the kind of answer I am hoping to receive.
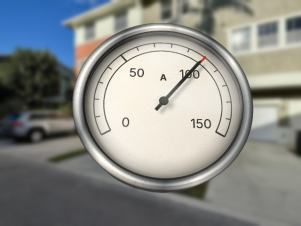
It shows value=100 unit=A
